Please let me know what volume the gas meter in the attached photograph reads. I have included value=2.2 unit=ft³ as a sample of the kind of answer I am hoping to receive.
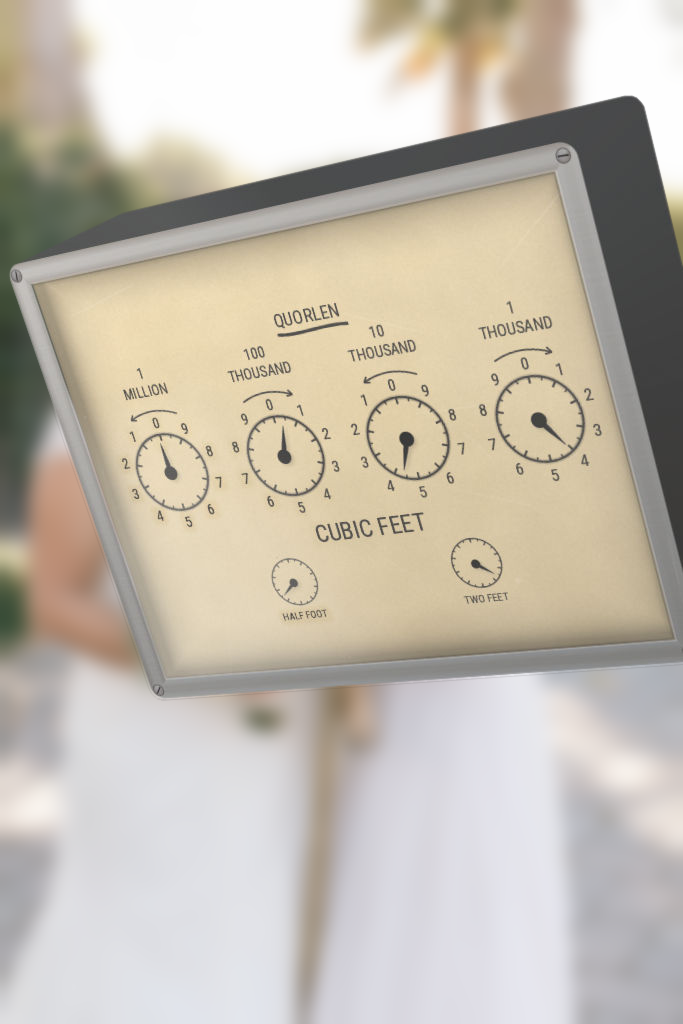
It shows value=4400 unit=ft³
